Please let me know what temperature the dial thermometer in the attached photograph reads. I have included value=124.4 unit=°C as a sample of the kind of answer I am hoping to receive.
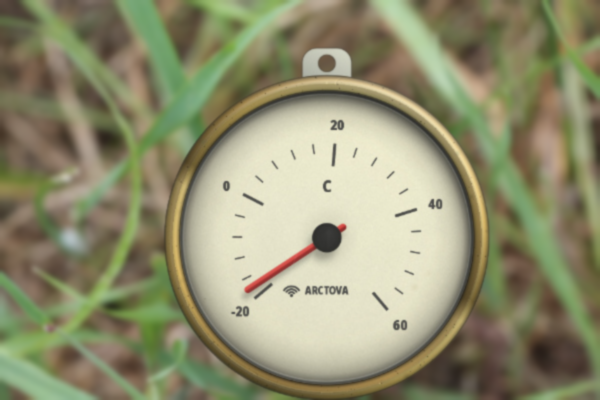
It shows value=-18 unit=°C
